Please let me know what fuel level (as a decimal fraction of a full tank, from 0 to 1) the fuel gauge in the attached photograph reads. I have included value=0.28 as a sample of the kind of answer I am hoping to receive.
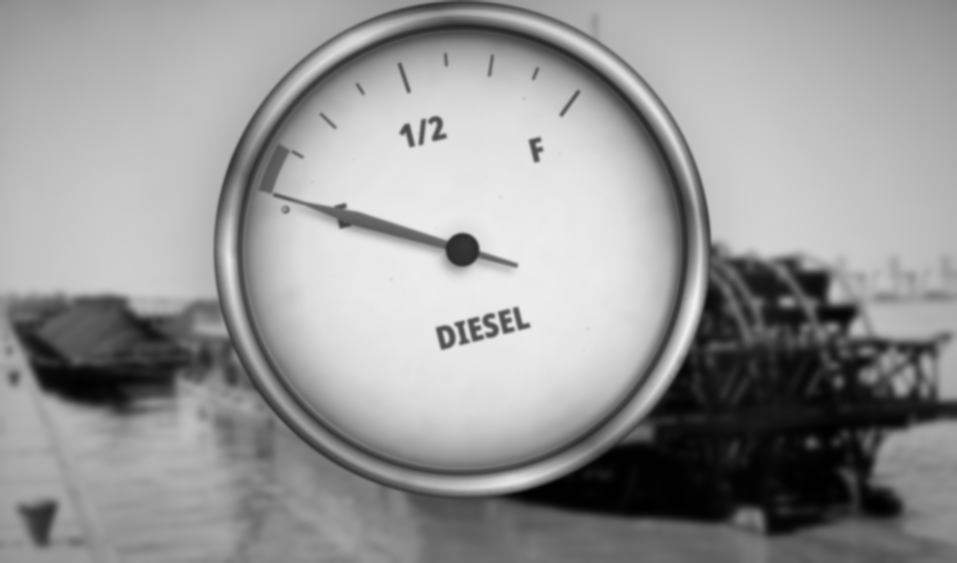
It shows value=0
